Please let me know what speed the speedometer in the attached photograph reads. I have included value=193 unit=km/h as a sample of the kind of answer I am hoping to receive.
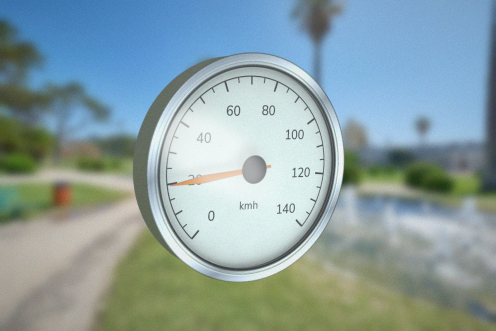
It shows value=20 unit=km/h
